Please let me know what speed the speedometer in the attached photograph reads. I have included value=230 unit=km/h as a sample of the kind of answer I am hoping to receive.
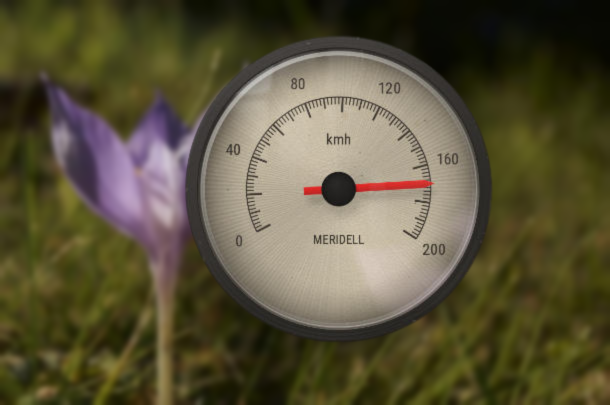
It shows value=170 unit=km/h
